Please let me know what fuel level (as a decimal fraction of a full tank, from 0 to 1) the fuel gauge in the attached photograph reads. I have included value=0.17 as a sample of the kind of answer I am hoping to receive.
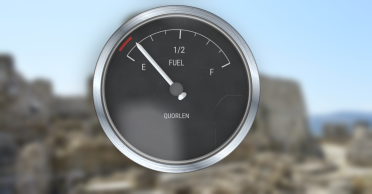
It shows value=0.125
